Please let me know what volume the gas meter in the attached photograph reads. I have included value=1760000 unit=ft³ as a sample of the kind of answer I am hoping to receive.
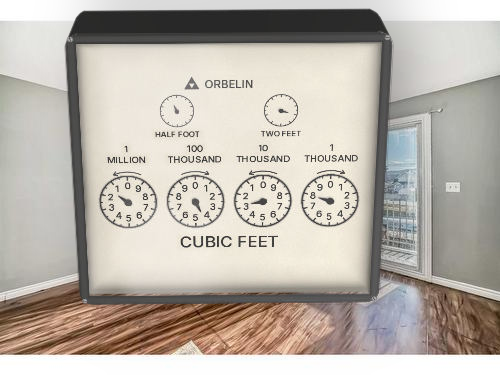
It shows value=142800 unit=ft³
